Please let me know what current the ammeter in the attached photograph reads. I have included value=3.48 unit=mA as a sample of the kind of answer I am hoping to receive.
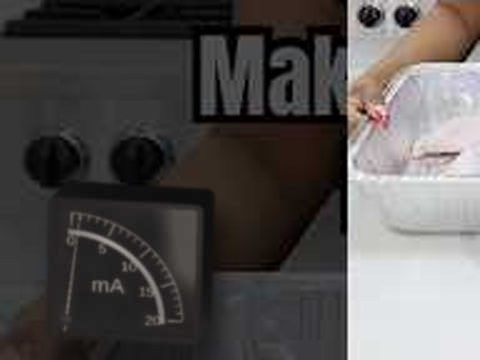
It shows value=1 unit=mA
